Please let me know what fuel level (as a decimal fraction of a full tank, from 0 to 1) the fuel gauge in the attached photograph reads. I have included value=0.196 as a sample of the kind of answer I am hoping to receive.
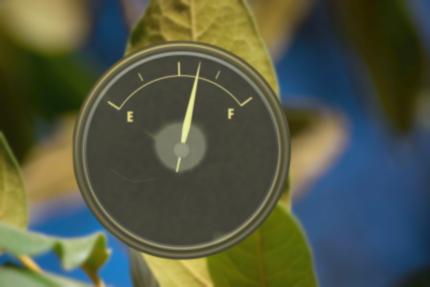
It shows value=0.625
